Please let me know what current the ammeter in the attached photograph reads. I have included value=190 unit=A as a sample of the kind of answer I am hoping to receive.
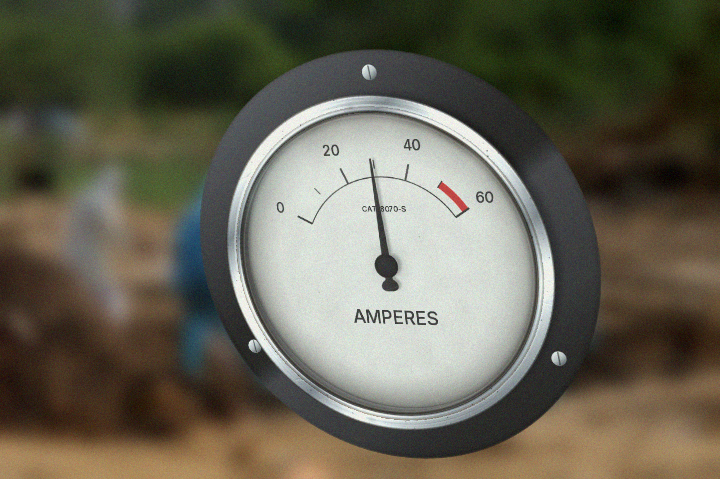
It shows value=30 unit=A
